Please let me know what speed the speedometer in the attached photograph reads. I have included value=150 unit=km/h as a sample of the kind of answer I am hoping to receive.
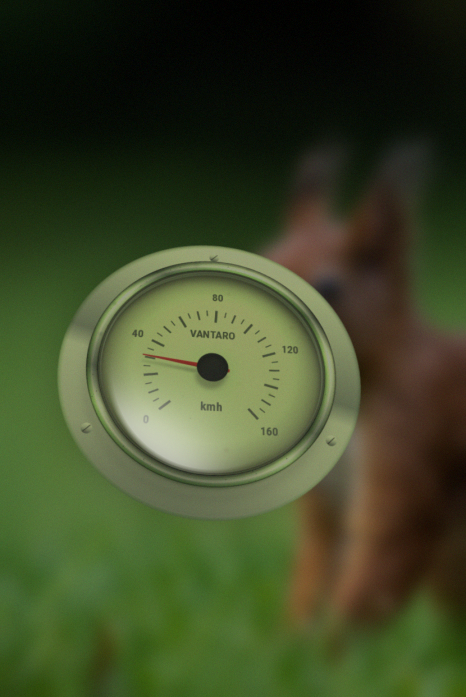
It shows value=30 unit=km/h
